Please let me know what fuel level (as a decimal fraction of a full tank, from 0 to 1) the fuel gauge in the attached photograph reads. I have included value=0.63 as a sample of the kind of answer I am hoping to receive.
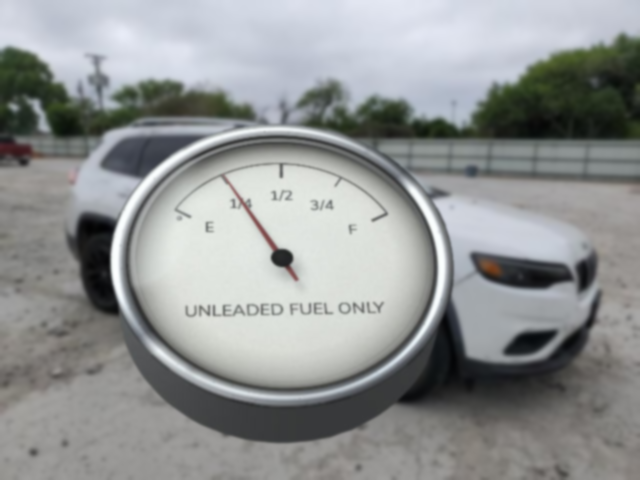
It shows value=0.25
